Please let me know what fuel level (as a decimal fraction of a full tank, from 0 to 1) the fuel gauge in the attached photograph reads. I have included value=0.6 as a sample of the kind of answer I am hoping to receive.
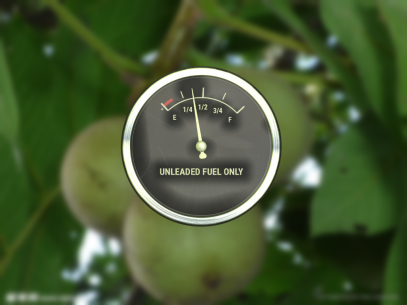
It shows value=0.375
